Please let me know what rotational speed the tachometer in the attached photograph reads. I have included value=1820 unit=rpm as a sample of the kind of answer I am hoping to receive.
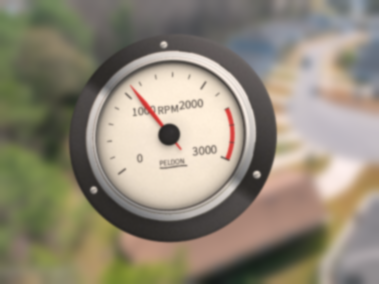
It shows value=1100 unit=rpm
